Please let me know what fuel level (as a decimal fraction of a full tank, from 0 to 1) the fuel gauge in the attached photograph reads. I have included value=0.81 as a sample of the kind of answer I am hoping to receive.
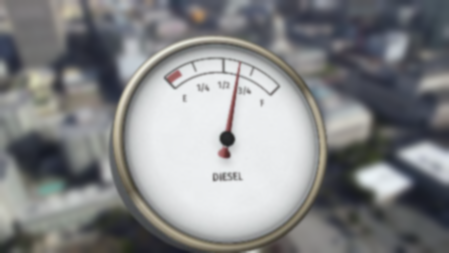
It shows value=0.625
